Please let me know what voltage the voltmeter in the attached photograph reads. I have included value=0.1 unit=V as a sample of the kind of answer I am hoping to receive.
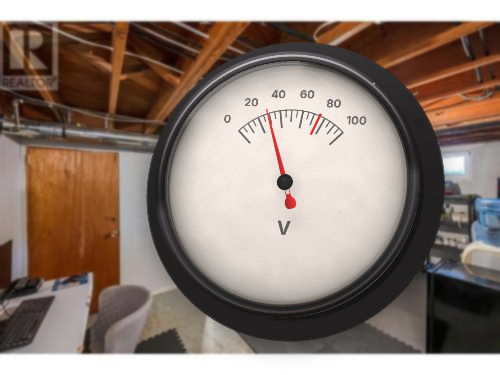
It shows value=30 unit=V
